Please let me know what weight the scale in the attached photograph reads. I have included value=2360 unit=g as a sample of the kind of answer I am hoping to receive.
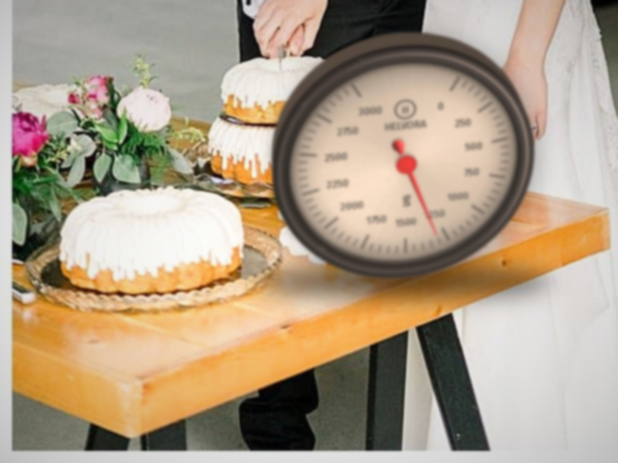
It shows value=1300 unit=g
